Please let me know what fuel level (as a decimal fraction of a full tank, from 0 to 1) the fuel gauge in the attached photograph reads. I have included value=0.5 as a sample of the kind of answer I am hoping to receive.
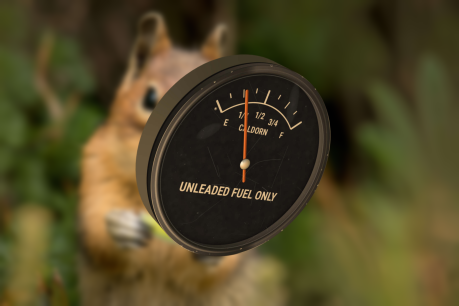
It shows value=0.25
